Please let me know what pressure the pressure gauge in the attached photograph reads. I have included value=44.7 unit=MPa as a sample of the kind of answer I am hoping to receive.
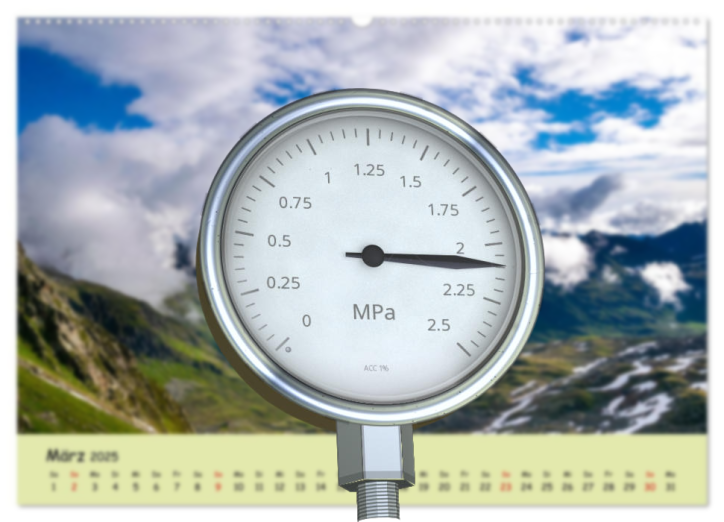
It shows value=2.1 unit=MPa
